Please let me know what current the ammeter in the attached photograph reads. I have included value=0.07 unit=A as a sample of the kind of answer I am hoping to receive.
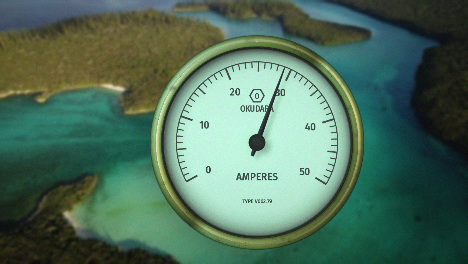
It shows value=29 unit=A
